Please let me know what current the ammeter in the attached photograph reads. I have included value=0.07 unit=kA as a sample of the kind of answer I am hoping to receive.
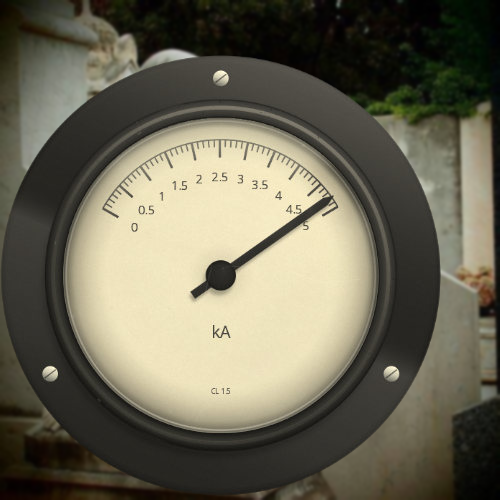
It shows value=4.8 unit=kA
